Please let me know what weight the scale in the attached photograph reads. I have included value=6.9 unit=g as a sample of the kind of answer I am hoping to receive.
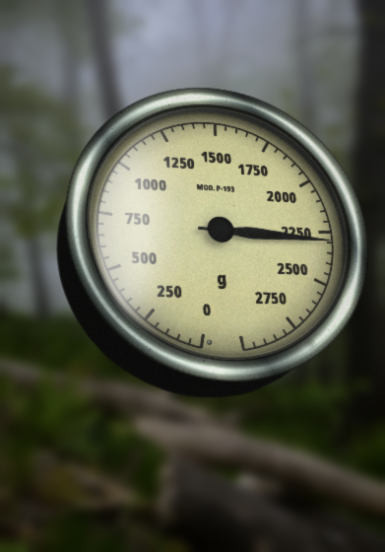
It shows value=2300 unit=g
